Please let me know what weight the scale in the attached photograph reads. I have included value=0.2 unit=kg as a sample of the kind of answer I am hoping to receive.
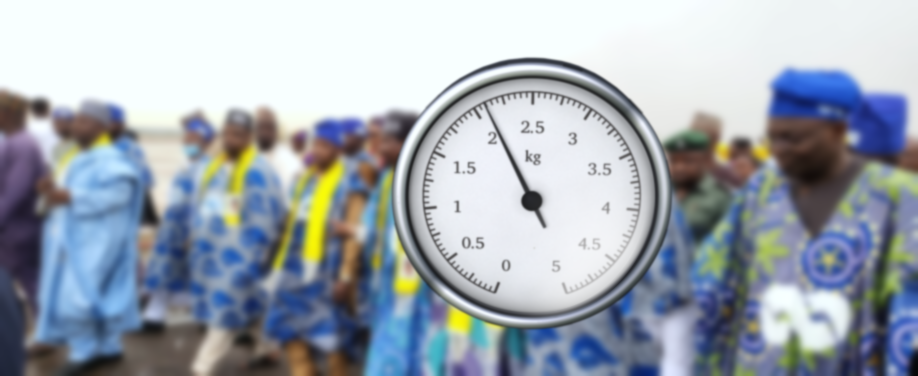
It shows value=2.1 unit=kg
